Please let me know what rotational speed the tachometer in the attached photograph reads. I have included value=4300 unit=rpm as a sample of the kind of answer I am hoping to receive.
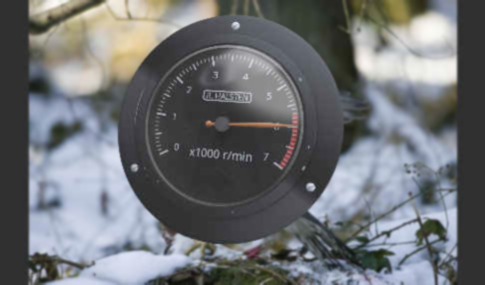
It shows value=6000 unit=rpm
